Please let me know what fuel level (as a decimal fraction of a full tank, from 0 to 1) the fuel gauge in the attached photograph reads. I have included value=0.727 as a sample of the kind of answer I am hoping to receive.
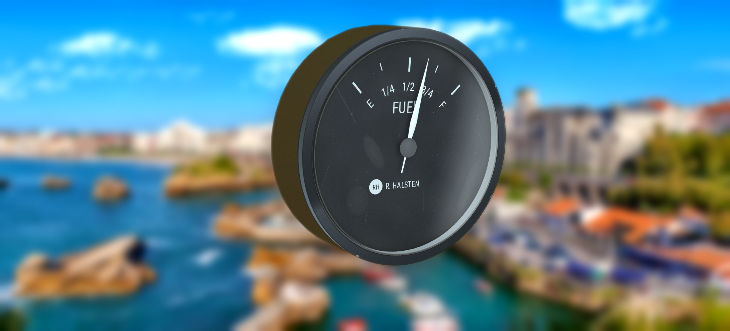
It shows value=0.625
